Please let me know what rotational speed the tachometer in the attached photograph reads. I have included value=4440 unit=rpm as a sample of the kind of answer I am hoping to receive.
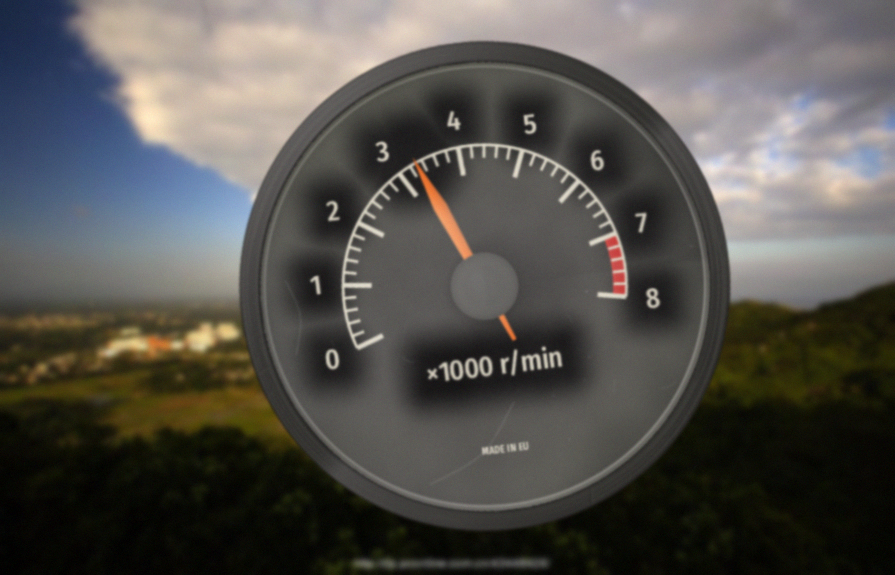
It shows value=3300 unit=rpm
